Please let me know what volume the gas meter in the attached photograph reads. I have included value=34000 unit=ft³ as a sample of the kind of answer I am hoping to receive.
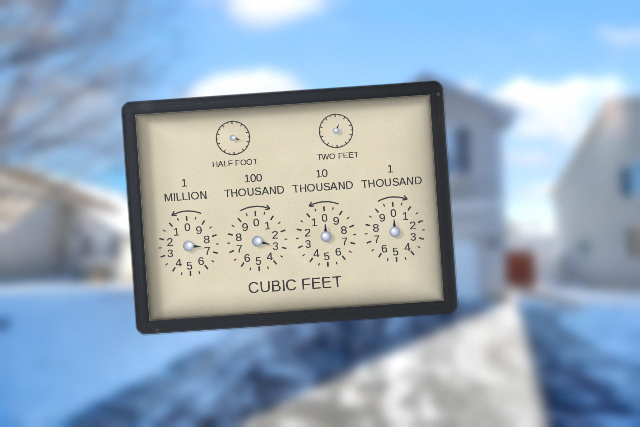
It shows value=730000 unit=ft³
